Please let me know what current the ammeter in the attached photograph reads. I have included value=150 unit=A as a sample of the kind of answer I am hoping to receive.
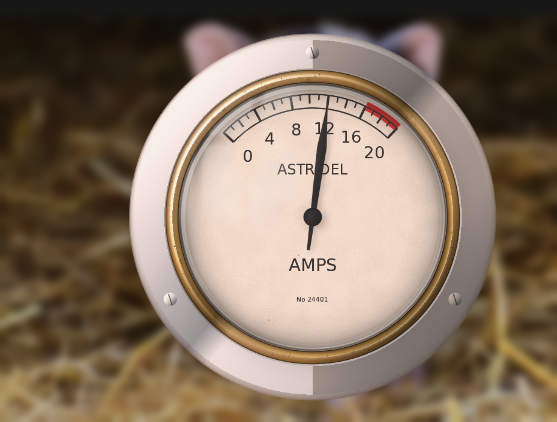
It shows value=12 unit=A
